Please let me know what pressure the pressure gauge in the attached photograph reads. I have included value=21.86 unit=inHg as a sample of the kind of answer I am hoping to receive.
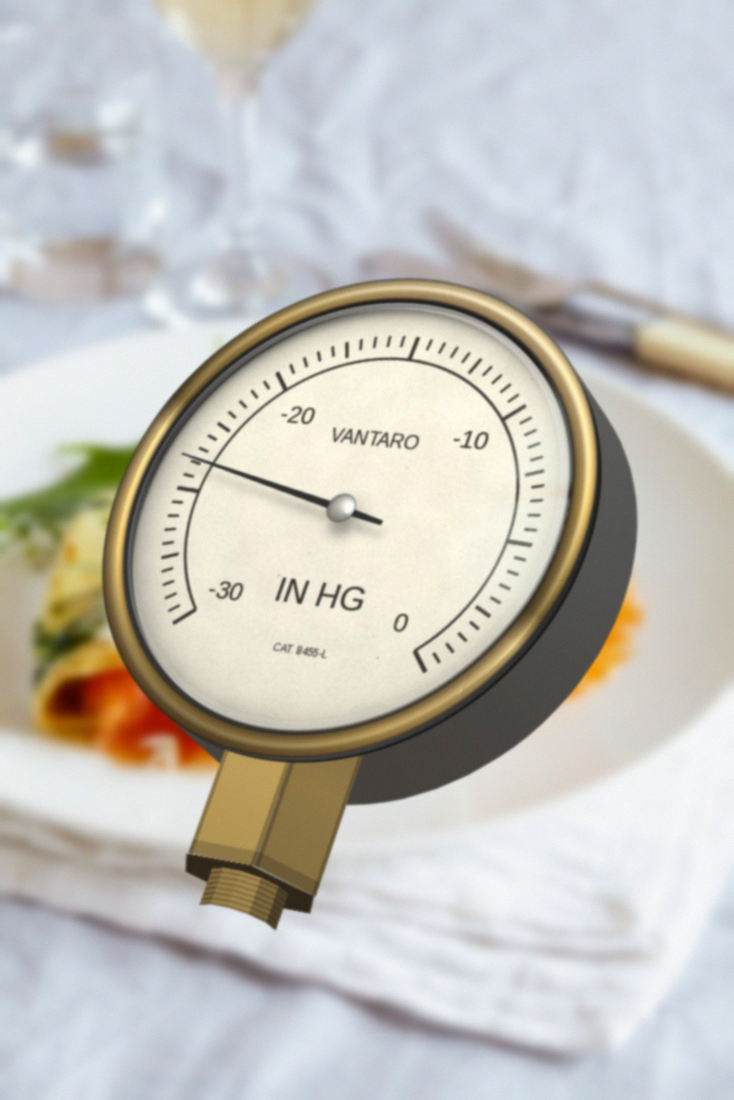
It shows value=-24 unit=inHg
